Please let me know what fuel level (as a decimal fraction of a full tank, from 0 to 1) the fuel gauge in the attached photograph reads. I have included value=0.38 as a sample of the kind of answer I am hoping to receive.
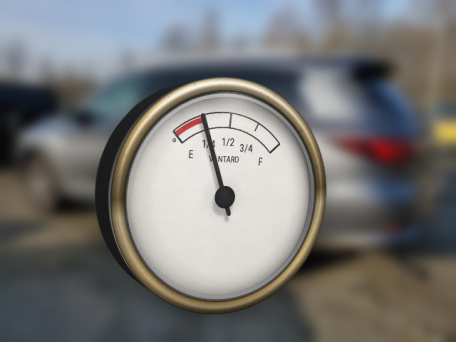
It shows value=0.25
